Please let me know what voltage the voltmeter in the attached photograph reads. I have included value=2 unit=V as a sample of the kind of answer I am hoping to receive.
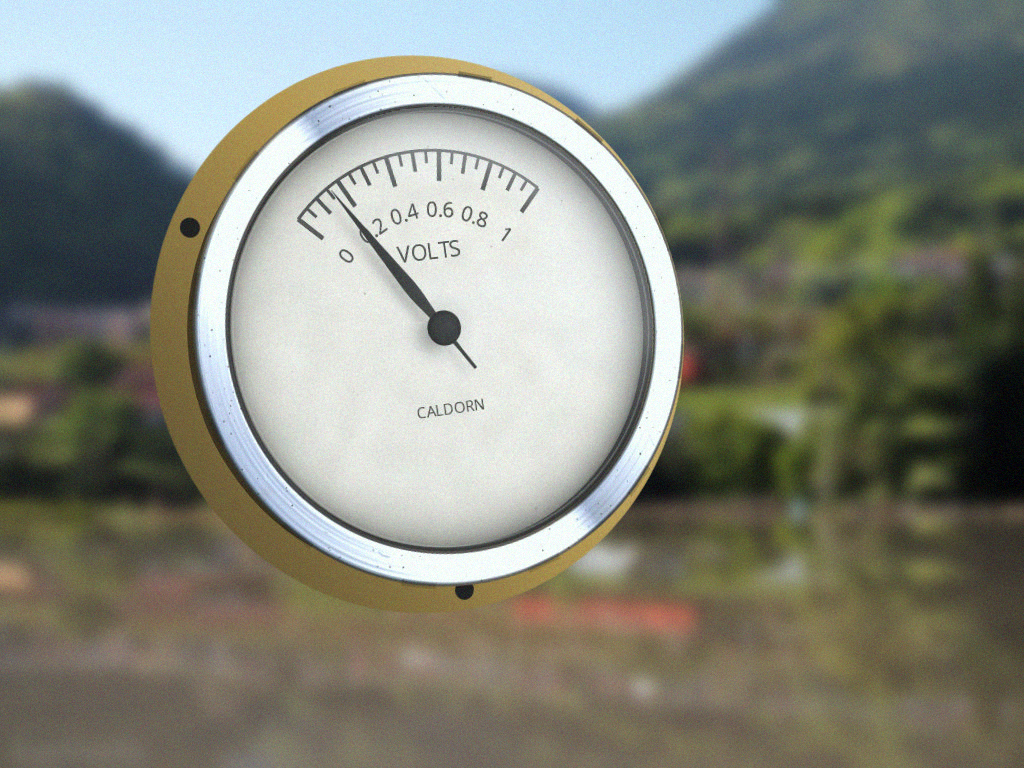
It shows value=0.15 unit=V
